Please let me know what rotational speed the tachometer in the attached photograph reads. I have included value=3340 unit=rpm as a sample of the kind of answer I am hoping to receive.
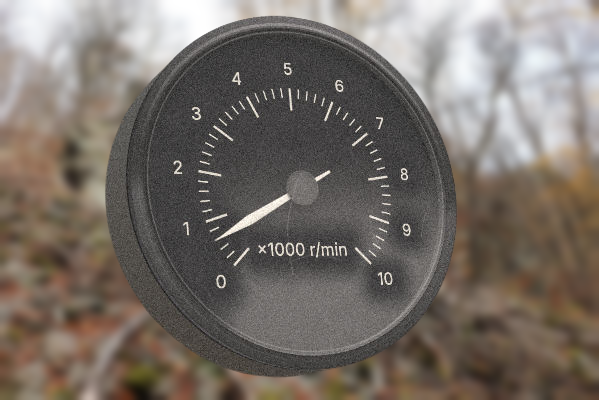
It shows value=600 unit=rpm
